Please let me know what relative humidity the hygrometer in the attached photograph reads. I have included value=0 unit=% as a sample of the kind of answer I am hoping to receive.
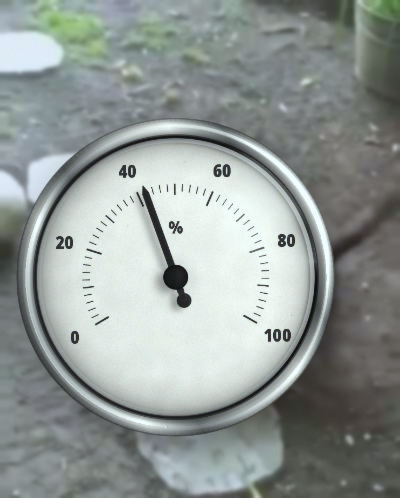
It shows value=42 unit=%
